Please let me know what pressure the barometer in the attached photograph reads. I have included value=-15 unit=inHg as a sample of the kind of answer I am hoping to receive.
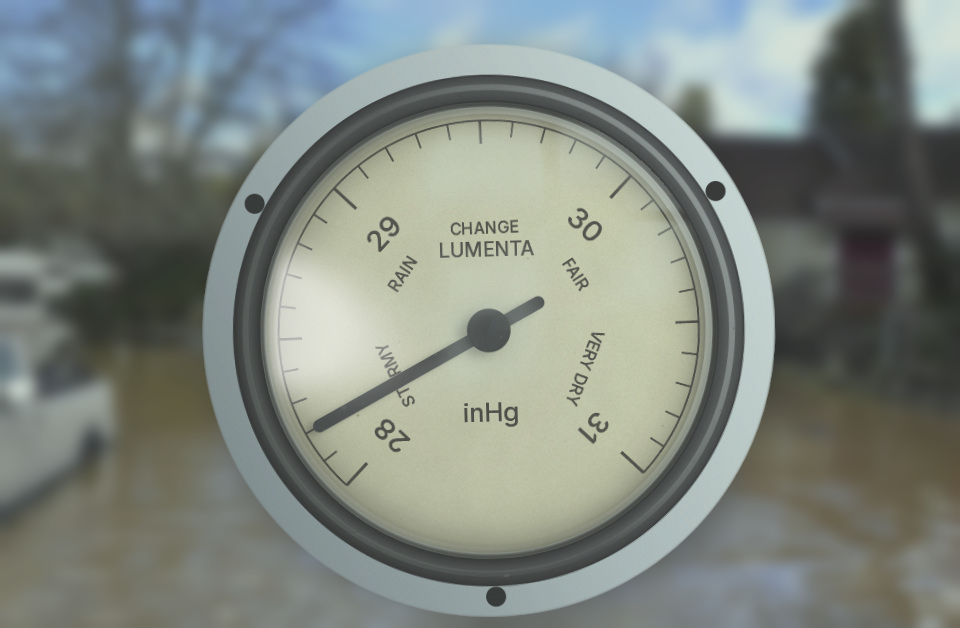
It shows value=28.2 unit=inHg
